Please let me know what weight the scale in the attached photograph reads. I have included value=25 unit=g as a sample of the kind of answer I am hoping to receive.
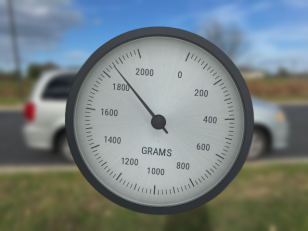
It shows value=1860 unit=g
